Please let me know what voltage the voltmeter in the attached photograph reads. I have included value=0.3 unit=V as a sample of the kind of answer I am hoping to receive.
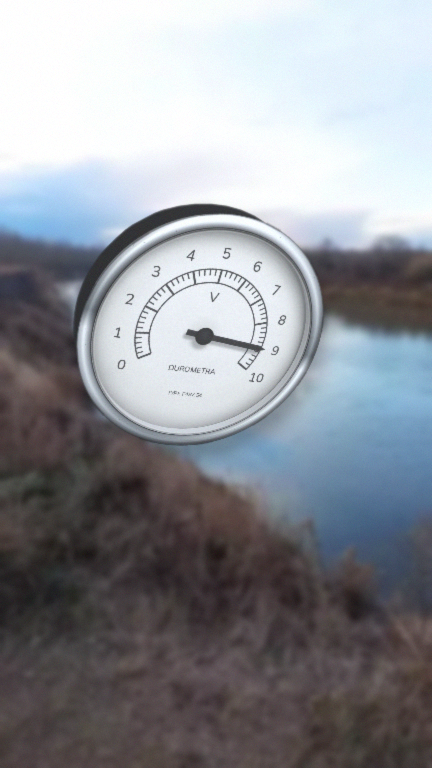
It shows value=9 unit=V
